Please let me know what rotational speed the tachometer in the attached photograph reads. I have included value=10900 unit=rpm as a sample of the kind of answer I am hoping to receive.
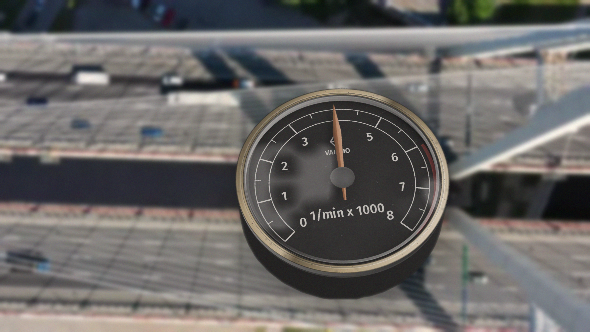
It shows value=4000 unit=rpm
